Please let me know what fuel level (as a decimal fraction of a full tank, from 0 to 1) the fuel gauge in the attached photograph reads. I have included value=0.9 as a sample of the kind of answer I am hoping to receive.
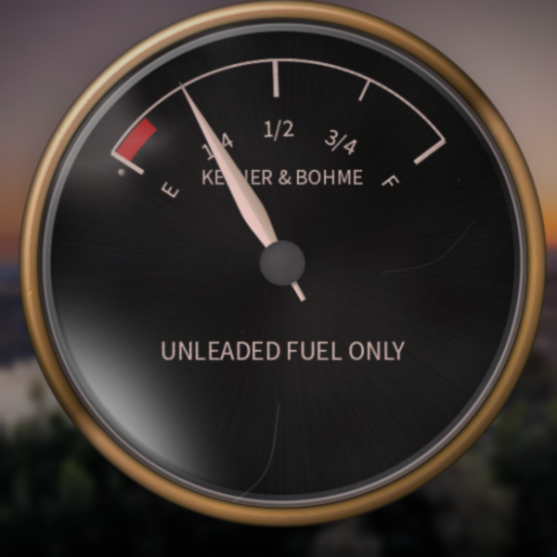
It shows value=0.25
